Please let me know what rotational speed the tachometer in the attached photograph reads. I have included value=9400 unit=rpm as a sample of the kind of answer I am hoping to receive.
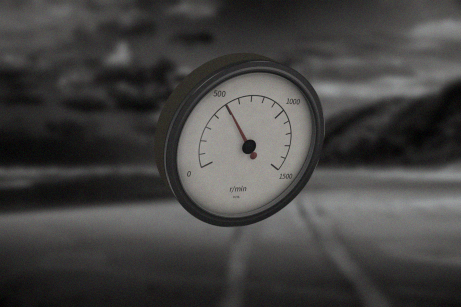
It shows value=500 unit=rpm
